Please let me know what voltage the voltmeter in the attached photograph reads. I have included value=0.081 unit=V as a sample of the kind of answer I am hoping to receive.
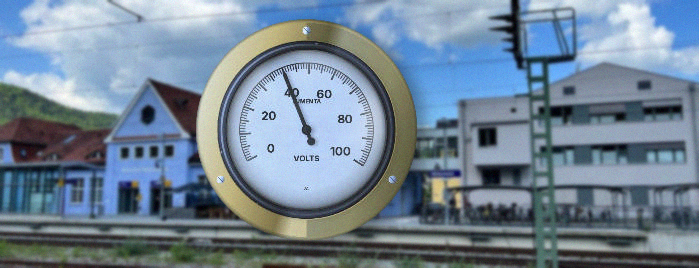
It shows value=40 unit=V
